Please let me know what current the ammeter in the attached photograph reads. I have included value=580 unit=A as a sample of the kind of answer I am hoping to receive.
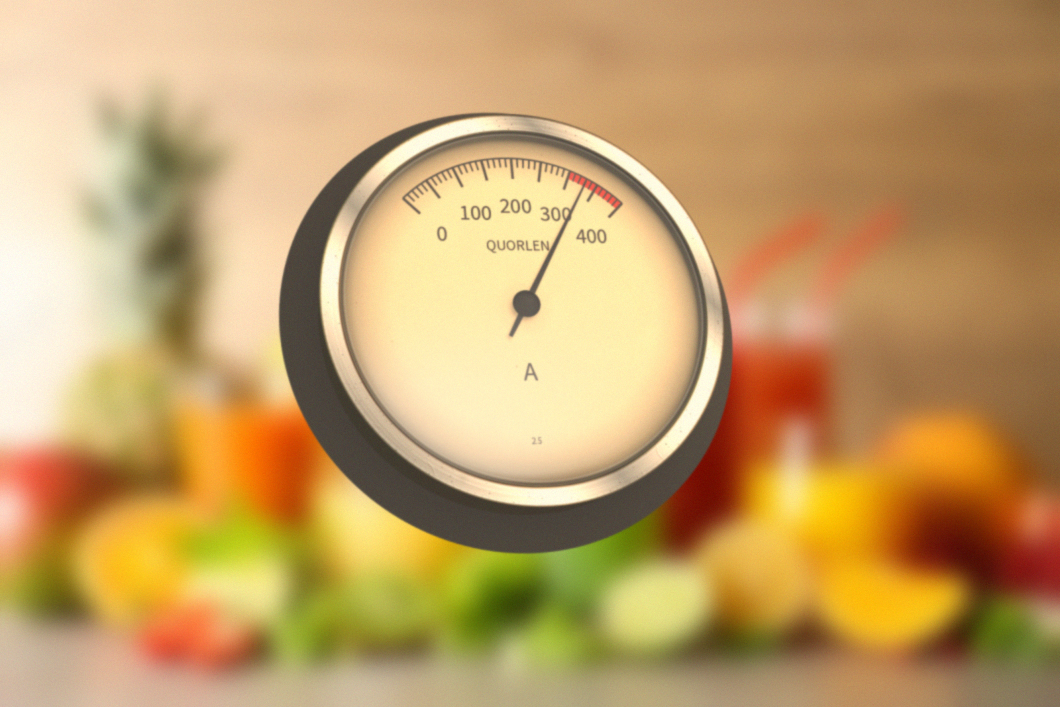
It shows value=330 unit=A
